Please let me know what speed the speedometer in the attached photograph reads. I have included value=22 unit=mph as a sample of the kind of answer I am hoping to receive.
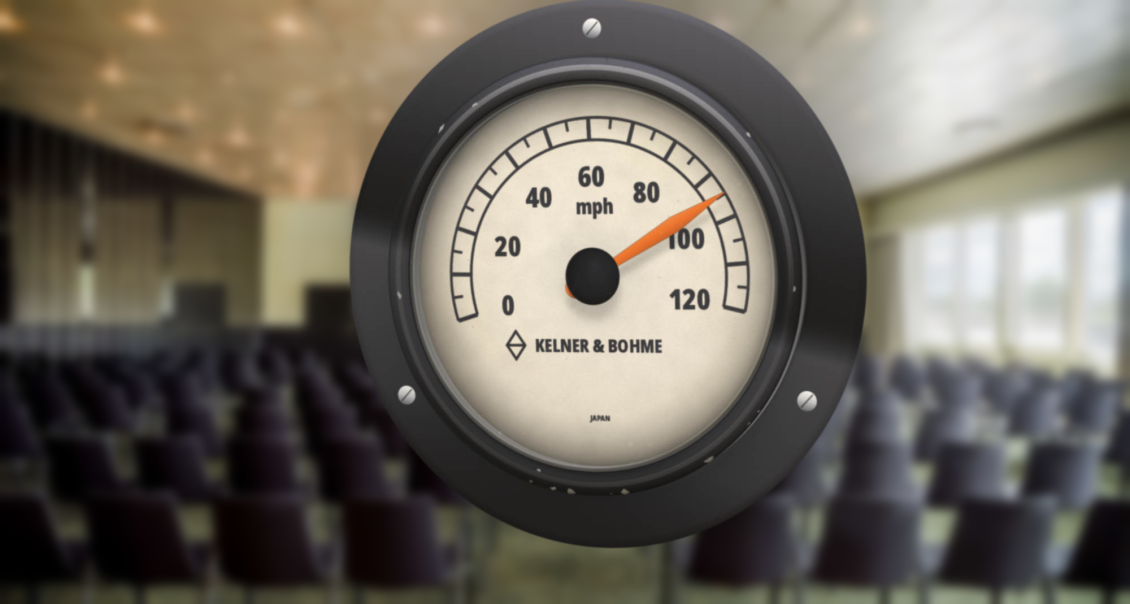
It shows value=95 unit=mph
